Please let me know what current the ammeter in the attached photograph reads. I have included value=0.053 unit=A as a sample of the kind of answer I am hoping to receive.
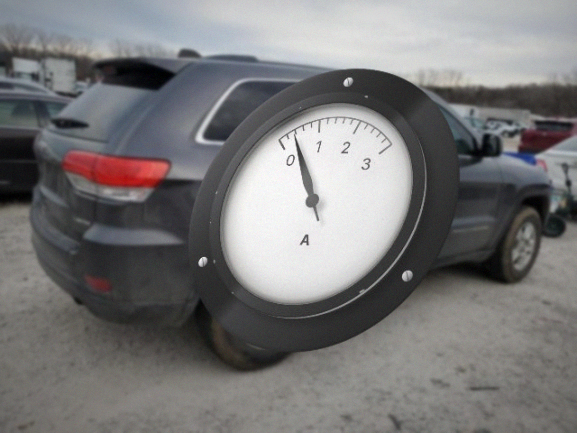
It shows value=0.4 unit=A
